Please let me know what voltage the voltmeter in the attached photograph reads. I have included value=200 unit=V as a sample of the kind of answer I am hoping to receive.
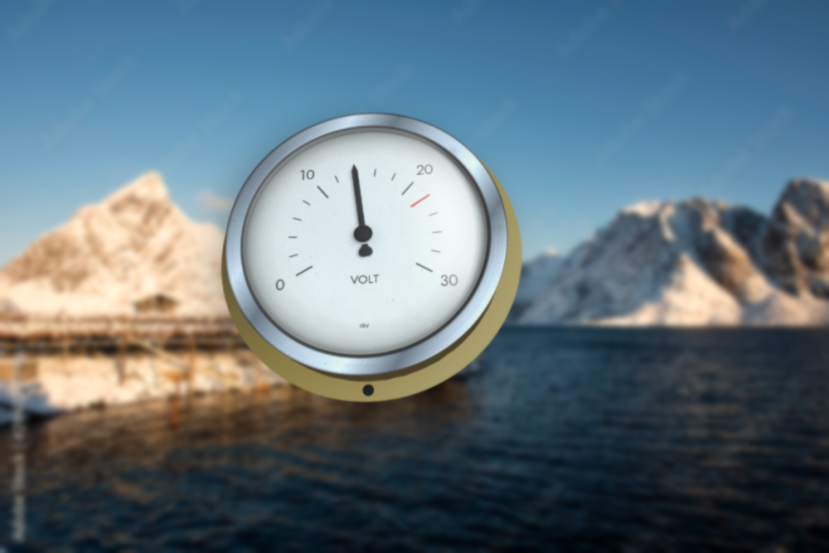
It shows value=14 unit=V
